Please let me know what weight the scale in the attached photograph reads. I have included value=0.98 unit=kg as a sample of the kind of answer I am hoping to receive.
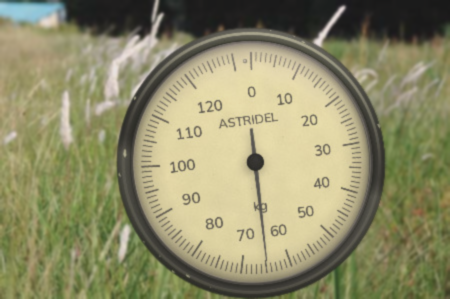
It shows value=65 unit=kg
